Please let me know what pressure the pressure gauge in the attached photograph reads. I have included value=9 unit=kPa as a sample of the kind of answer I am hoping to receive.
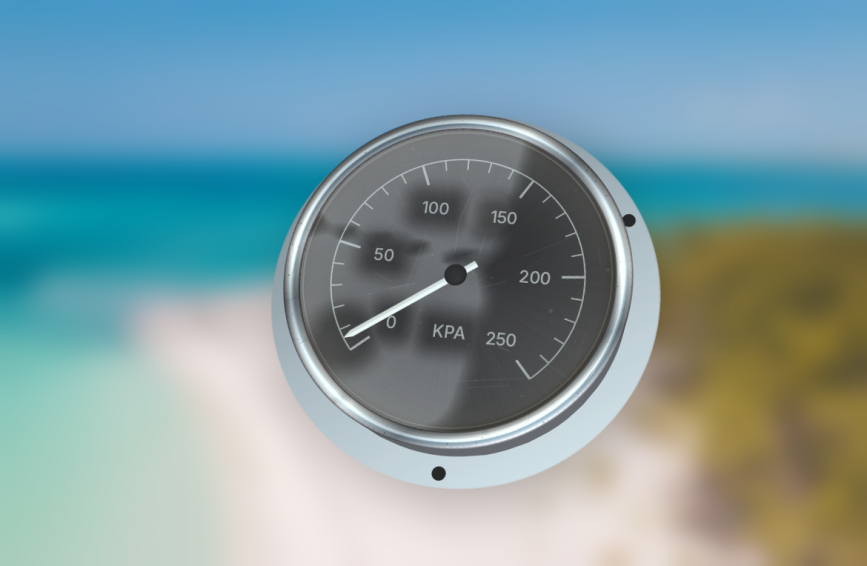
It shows value=5 unit=kPa
